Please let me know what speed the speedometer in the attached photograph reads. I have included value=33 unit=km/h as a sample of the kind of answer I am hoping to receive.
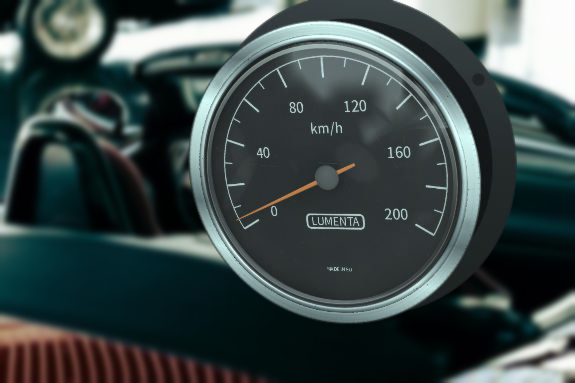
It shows value=5 unit=km/h
